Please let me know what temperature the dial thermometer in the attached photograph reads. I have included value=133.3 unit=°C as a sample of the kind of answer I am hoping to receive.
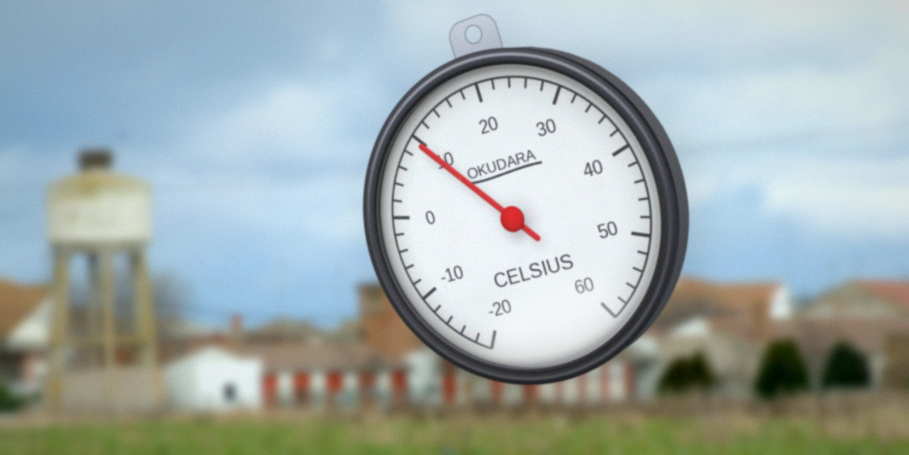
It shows value=10 unit=°C
